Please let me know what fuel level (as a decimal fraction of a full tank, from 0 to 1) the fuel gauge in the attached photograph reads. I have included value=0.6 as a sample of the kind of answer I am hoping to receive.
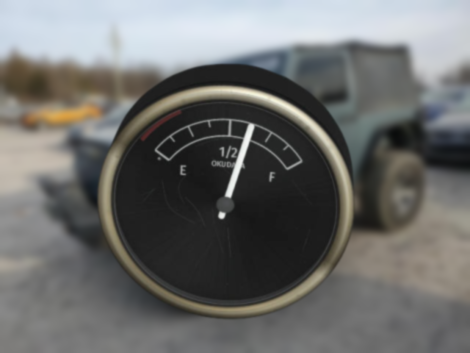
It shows value=0.625
